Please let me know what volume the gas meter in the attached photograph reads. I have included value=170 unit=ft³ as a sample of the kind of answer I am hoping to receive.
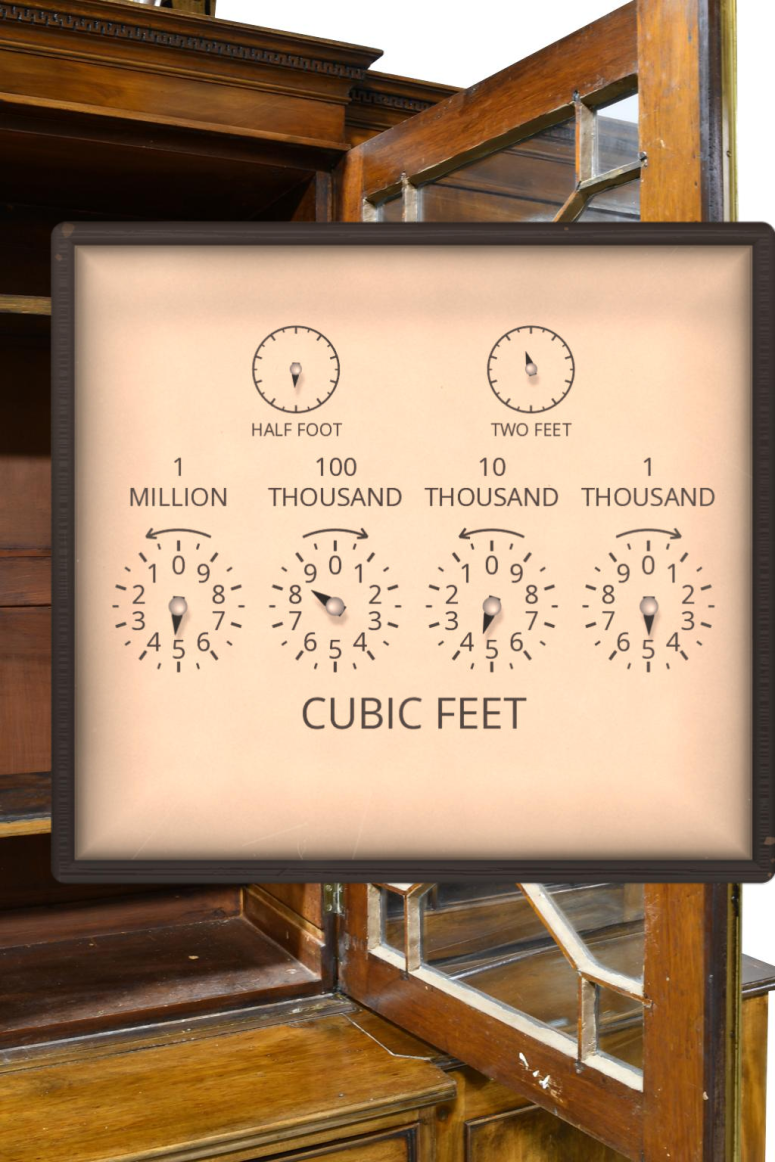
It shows value=484500 unit=ft³
